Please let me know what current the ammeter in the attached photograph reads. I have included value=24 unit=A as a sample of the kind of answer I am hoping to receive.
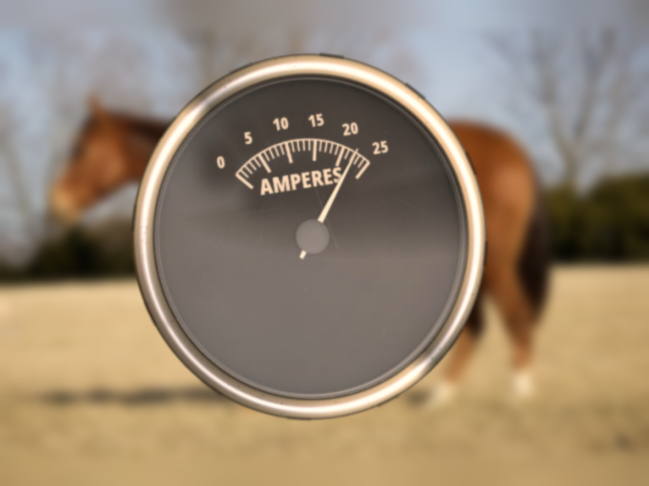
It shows value=22 unit=A
